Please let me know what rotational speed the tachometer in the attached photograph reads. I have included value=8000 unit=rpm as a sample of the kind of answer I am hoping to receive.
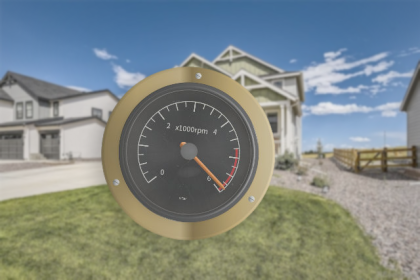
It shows value=5875 unit=rpm
